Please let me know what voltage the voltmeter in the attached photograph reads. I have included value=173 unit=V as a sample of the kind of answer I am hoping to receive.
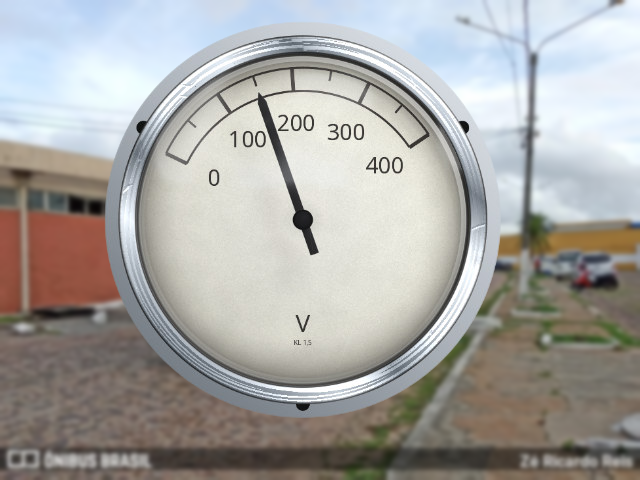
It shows value=150 unit=V
